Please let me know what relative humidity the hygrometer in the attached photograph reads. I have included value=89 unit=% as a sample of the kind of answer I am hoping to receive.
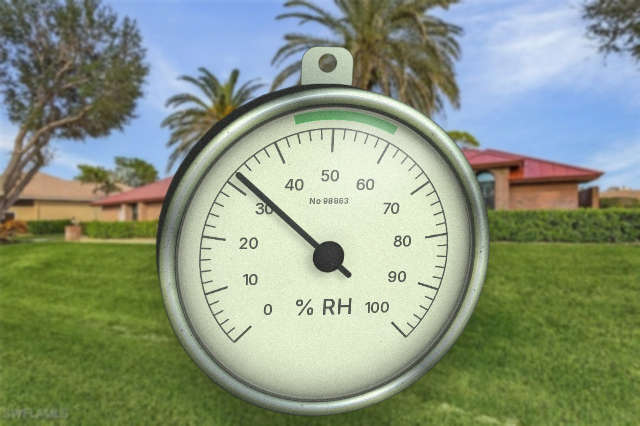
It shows value=32 unit=%
